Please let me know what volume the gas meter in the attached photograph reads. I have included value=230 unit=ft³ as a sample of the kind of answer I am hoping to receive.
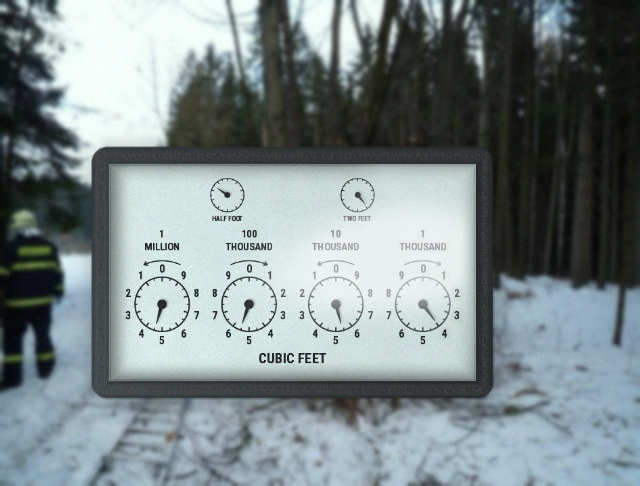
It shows value=455400 unit=ft³
